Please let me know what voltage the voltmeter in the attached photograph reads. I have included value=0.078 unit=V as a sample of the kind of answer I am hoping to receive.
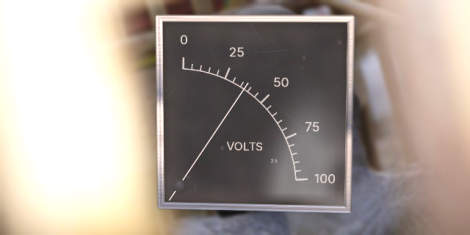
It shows value=37.5 unit=V
